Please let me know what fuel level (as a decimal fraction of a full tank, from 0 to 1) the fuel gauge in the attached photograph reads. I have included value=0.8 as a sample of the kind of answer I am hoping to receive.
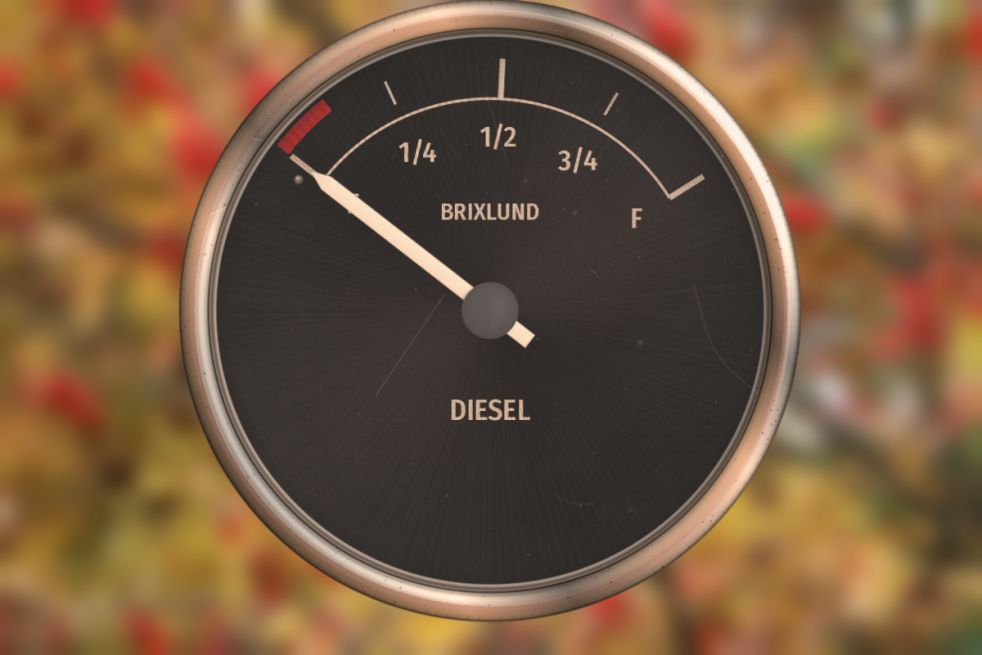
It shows value=0
